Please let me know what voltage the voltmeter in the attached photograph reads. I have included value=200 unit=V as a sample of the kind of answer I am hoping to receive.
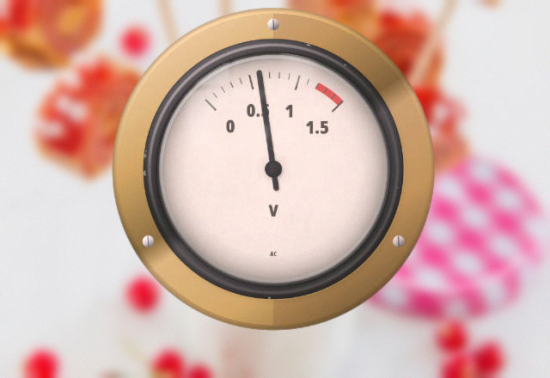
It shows value=0.6 unit=V
